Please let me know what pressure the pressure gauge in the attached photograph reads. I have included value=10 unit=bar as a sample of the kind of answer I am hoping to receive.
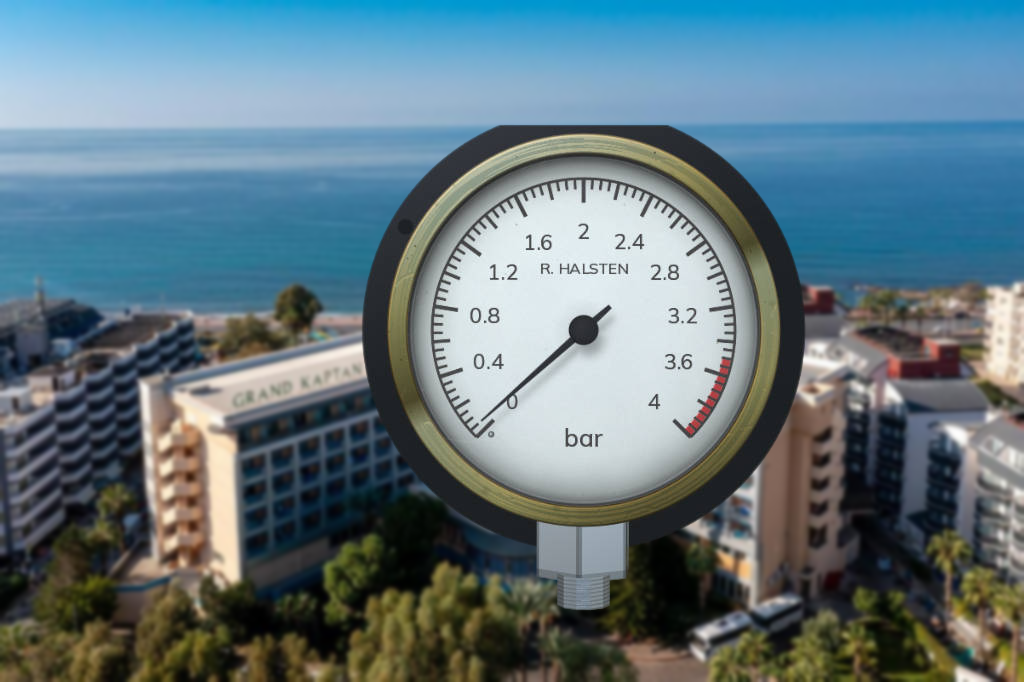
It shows value=0.05 unit=bar
